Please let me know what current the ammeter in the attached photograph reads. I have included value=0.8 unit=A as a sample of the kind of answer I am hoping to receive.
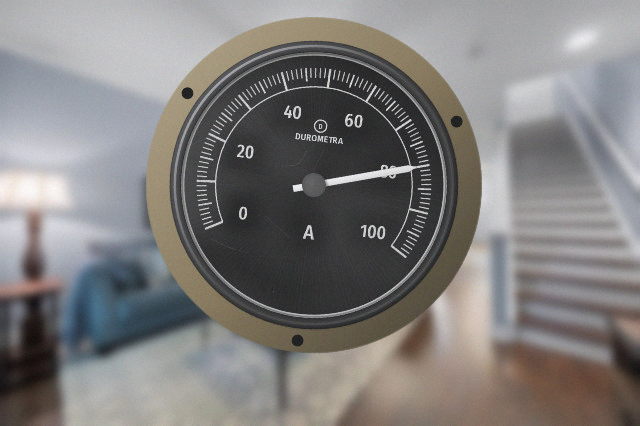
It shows value=80 unit=A
